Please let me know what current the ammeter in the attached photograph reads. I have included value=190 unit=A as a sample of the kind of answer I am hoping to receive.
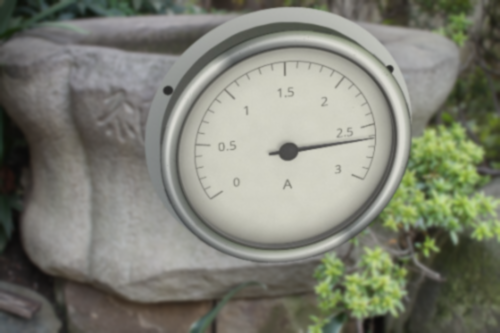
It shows value=2.6 unit=A
